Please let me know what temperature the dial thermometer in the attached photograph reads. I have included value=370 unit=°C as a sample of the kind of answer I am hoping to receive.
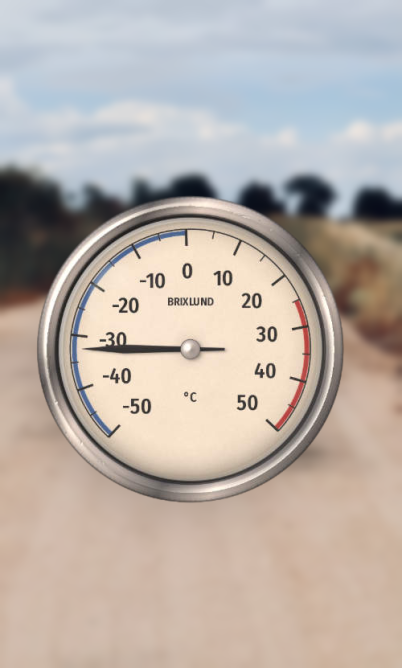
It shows value=-32.5 unit=°C
